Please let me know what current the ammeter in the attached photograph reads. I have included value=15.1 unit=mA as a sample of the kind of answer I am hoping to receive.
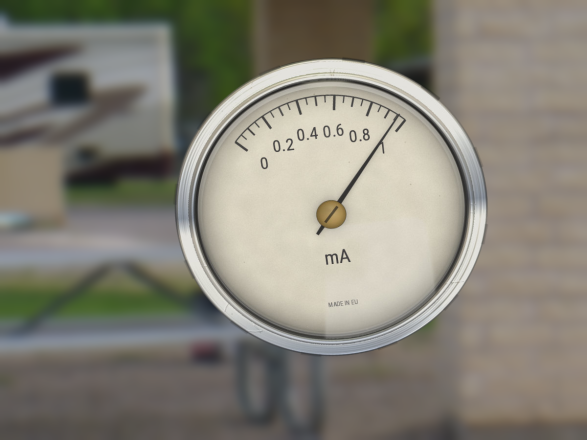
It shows value=0.95 unit=mA
